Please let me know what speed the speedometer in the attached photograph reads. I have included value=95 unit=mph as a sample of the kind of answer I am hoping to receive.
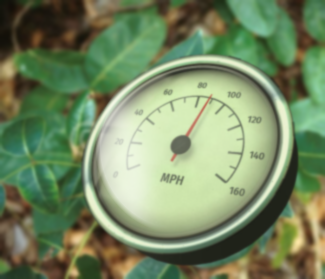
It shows value=90 unit=mph
